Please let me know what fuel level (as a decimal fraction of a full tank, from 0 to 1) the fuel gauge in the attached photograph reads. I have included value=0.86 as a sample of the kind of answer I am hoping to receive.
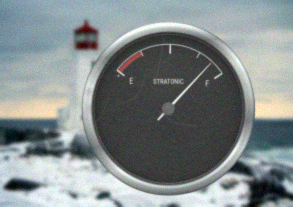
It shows value=0.875
